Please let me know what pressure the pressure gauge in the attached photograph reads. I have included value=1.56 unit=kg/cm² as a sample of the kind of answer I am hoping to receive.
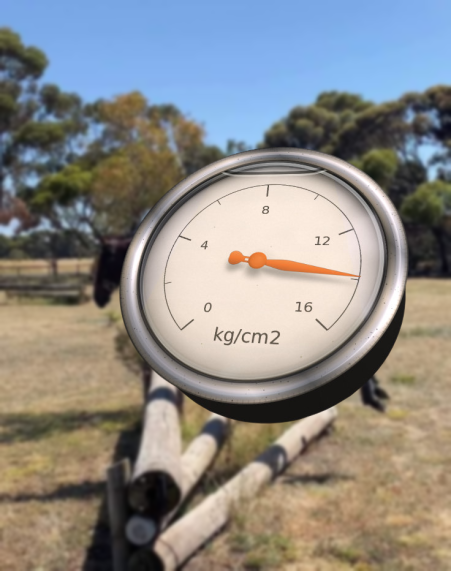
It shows value=14 unit=kg/cm²
